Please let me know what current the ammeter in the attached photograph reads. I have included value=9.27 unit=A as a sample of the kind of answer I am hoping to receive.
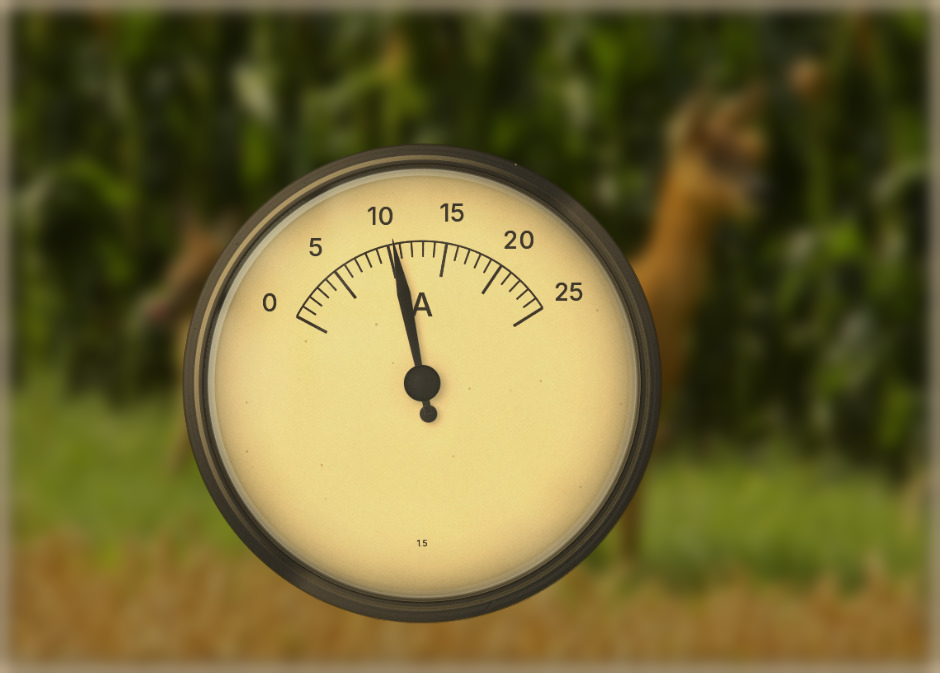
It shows value=10.5 unit=A
